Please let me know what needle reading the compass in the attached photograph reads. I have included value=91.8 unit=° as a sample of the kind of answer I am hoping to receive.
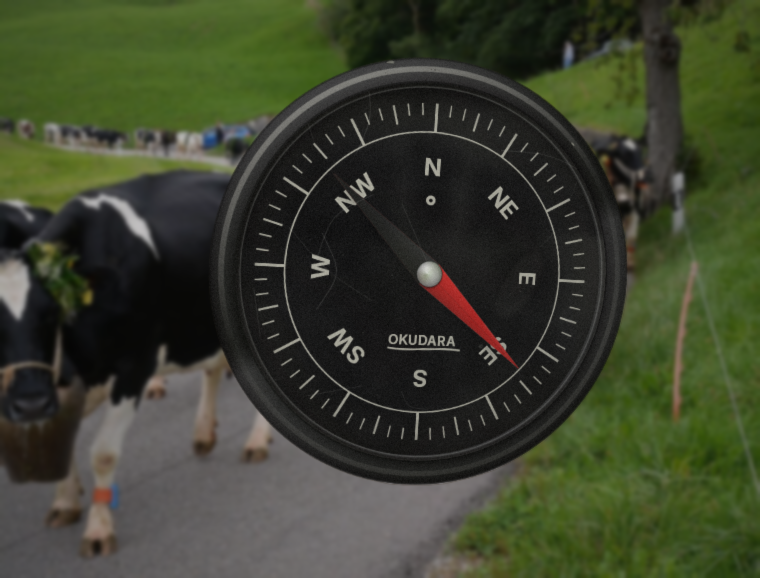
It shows value=132.5 unit=°
